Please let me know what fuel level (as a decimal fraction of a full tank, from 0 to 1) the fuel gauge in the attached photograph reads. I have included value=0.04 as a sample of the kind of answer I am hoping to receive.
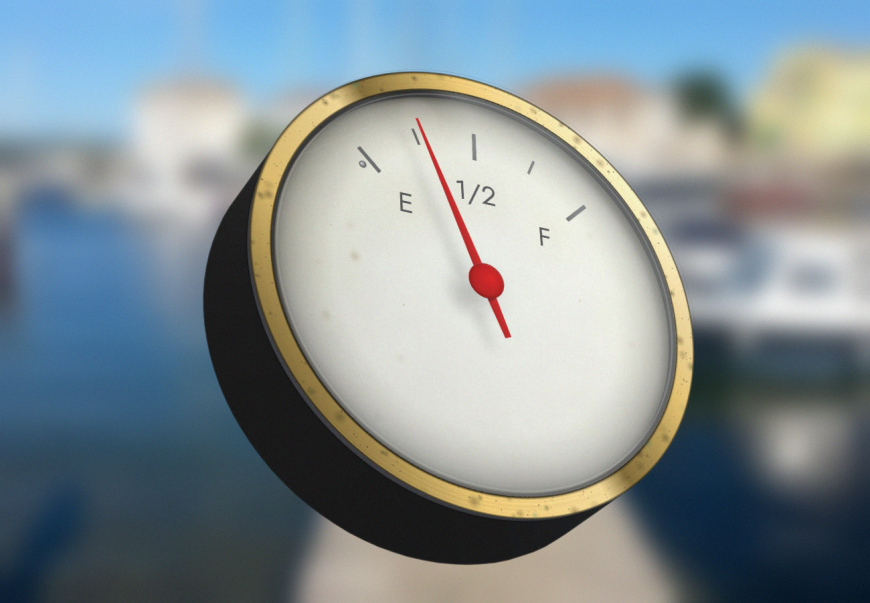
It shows value=0.25
